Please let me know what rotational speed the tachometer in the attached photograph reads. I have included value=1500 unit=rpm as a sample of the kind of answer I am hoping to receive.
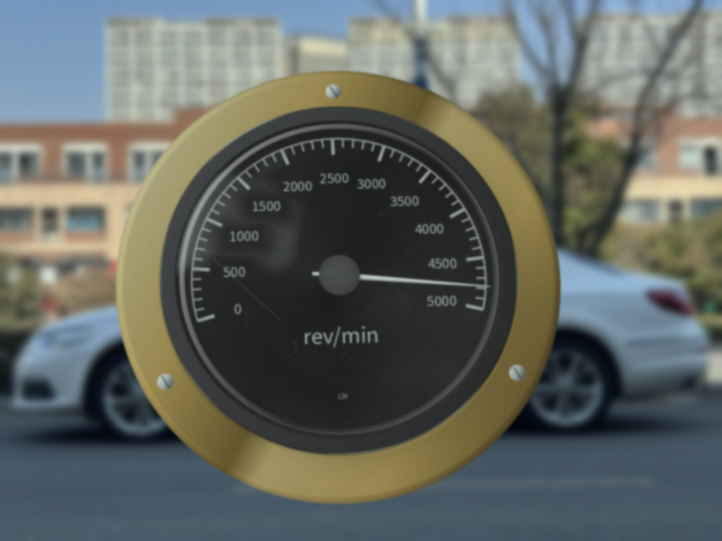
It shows value=4800 unit=rpm
